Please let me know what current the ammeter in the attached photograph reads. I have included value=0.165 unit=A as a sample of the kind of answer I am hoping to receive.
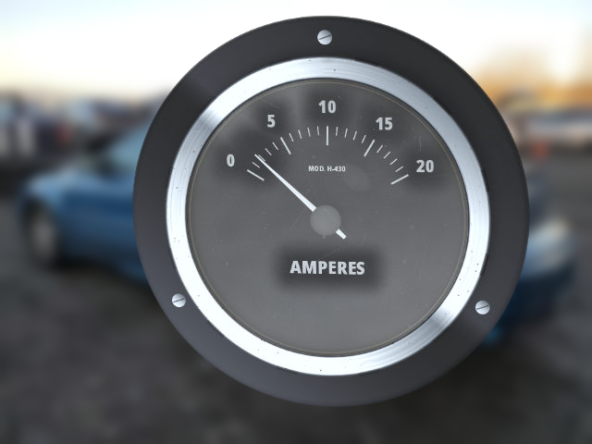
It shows value=2 unit=A
